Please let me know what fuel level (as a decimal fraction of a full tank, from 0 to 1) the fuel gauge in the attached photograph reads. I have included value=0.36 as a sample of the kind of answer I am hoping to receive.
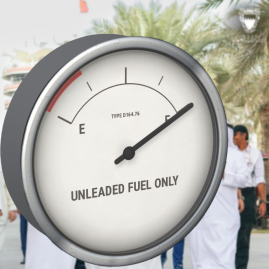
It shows value=1
